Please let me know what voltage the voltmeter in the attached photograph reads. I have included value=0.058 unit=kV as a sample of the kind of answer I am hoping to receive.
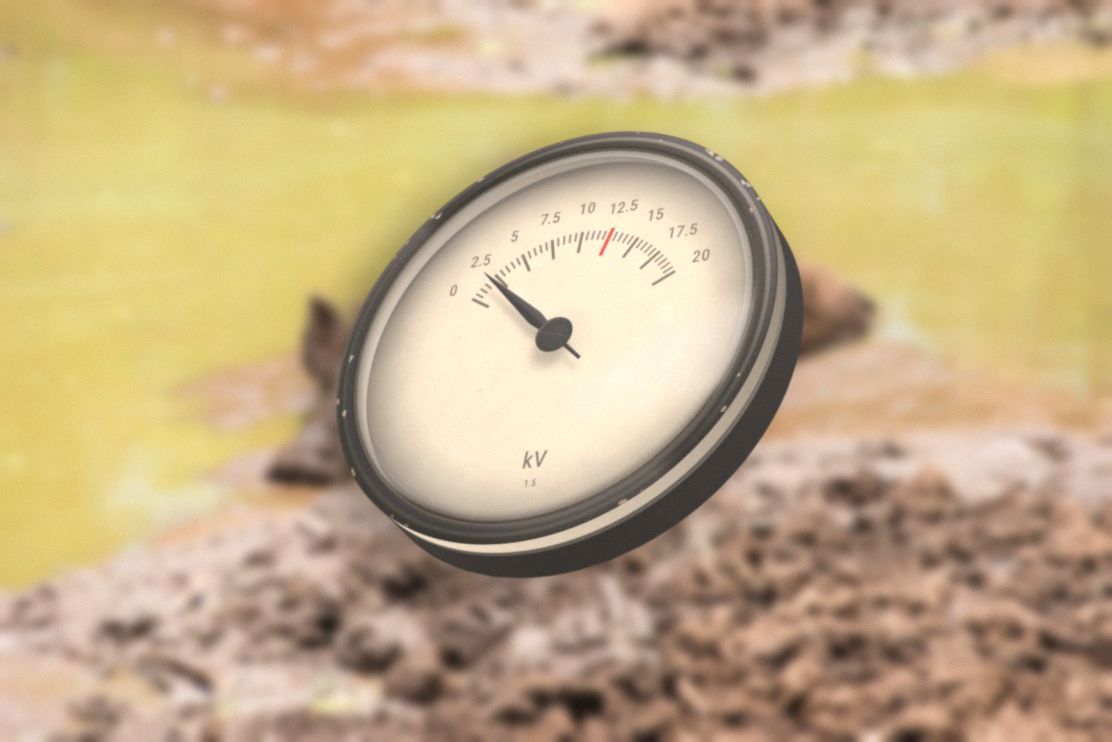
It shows value=2 unit=kV
